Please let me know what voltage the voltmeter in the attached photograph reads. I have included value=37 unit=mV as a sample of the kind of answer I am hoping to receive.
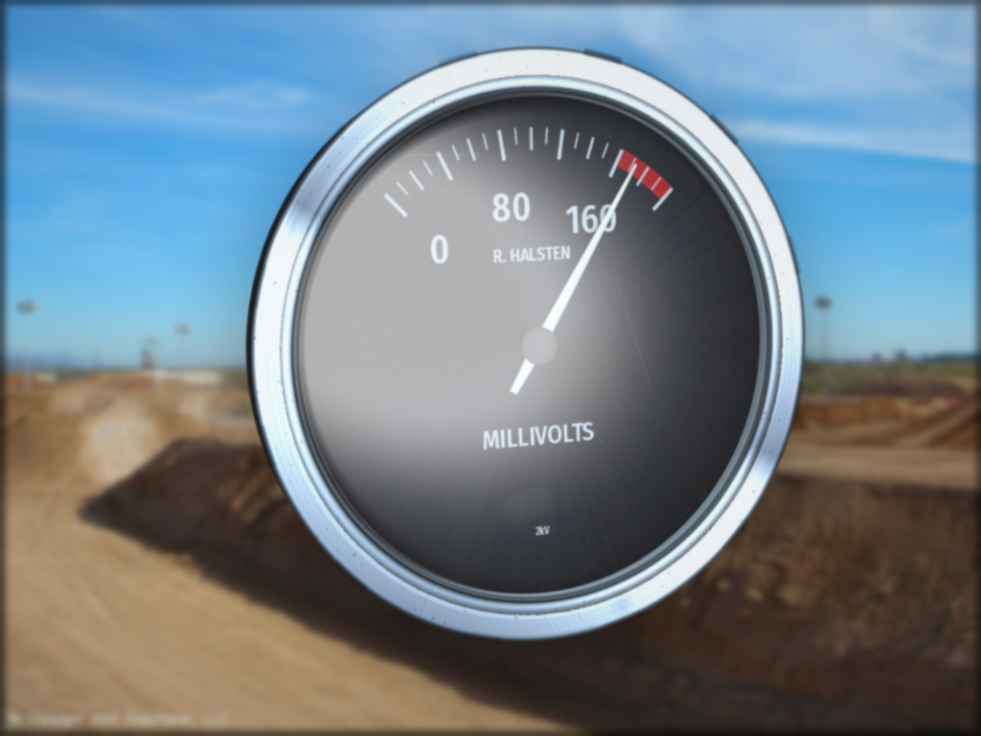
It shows value=170 unit=mV
